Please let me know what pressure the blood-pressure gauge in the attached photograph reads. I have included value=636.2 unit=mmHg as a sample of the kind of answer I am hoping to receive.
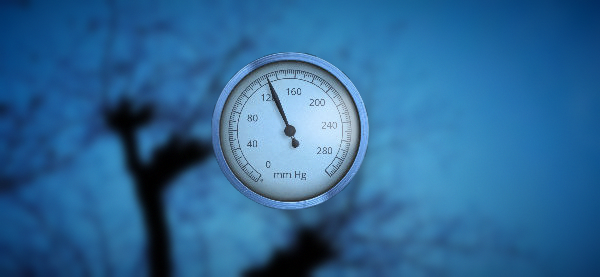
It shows value=130 unit=mmHg
